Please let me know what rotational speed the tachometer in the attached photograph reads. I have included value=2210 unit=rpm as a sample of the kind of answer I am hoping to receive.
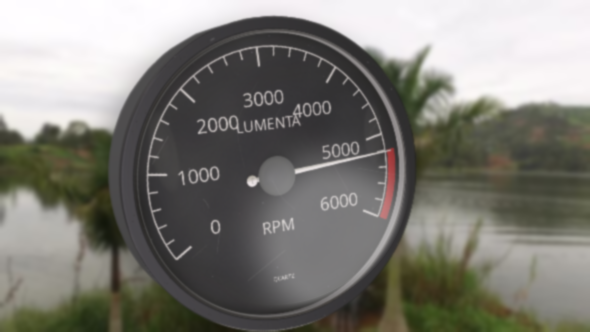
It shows value=5200 unit=rpm
